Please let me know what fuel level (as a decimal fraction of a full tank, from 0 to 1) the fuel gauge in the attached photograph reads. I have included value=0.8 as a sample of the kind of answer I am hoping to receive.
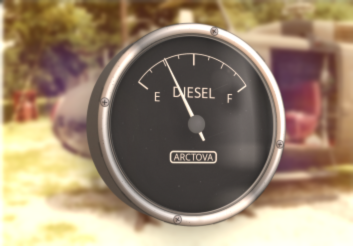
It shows value=0.25
